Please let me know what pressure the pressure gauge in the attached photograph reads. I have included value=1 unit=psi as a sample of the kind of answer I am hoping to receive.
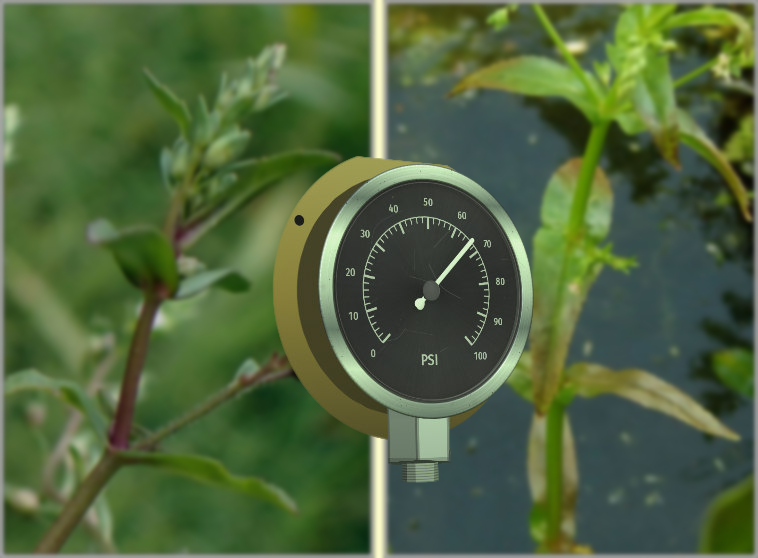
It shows value=66 unit=psi
